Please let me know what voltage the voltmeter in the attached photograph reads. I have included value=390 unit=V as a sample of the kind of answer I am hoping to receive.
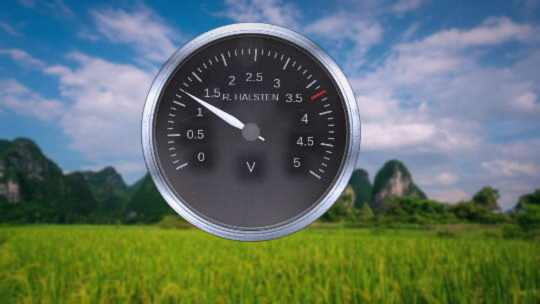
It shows value=1.2 unit=V
